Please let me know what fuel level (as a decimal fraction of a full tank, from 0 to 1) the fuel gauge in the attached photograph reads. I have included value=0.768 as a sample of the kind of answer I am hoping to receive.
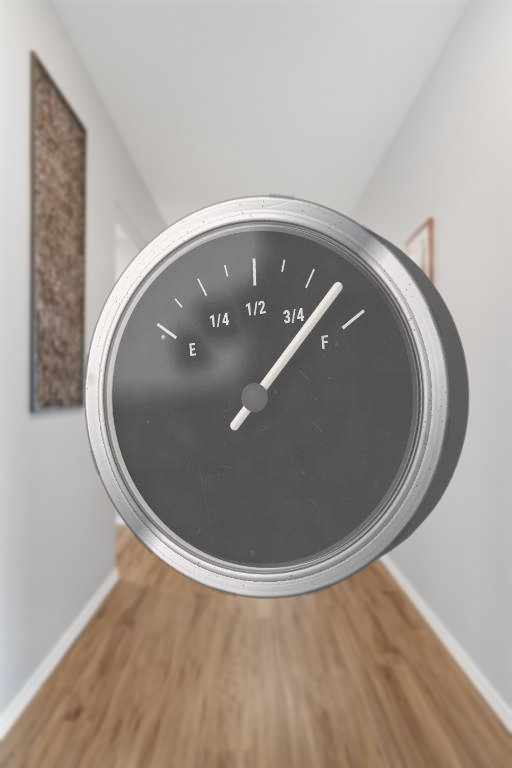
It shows value=0.875
